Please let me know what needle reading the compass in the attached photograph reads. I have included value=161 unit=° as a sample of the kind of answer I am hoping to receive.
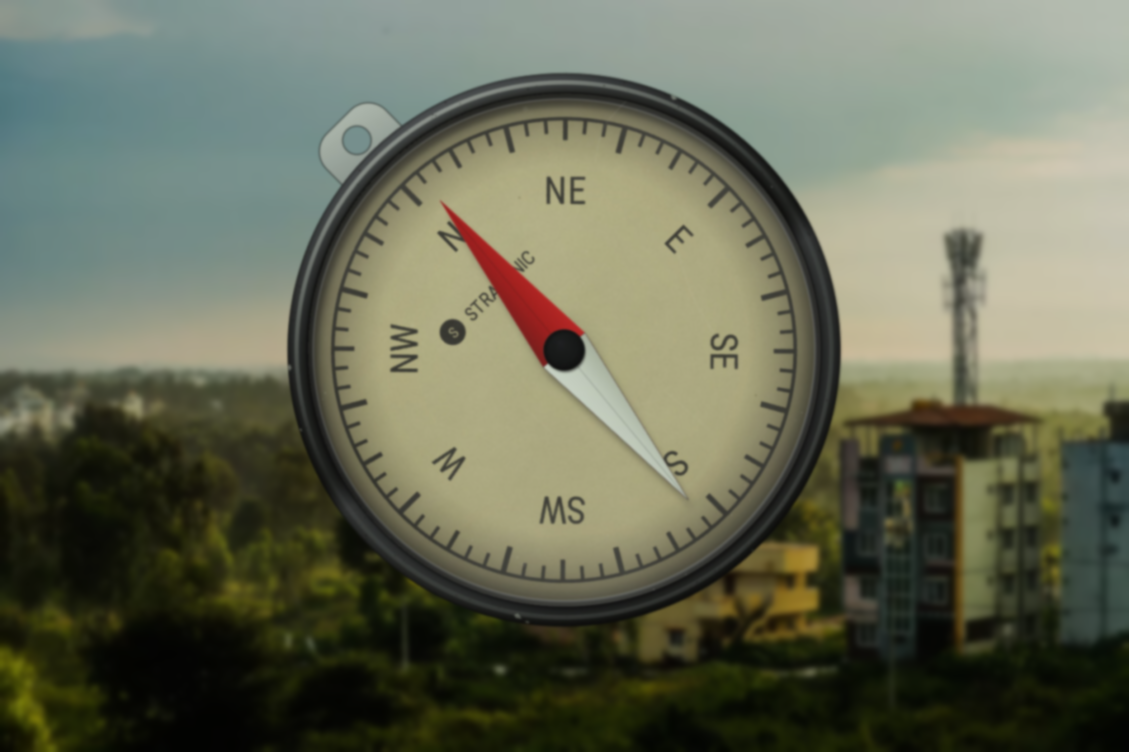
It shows value=5 unit=°
